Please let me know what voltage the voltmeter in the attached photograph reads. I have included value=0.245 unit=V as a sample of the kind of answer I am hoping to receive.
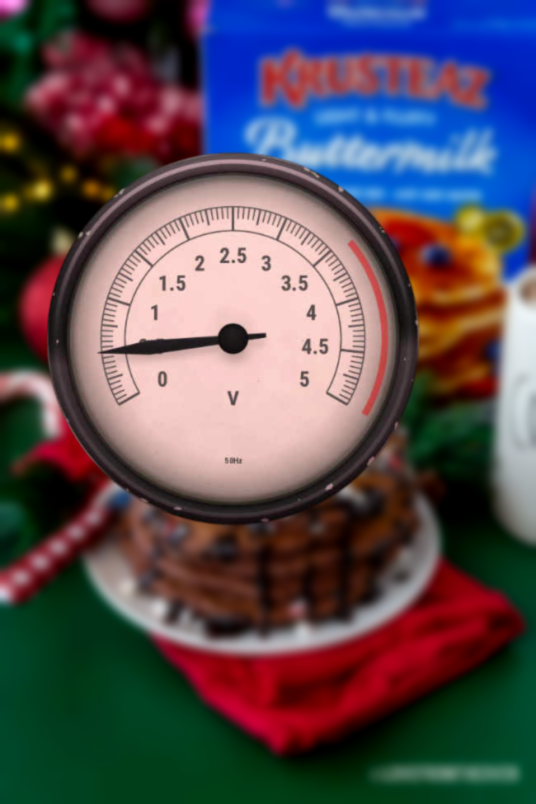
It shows value=0.5 unit=V
